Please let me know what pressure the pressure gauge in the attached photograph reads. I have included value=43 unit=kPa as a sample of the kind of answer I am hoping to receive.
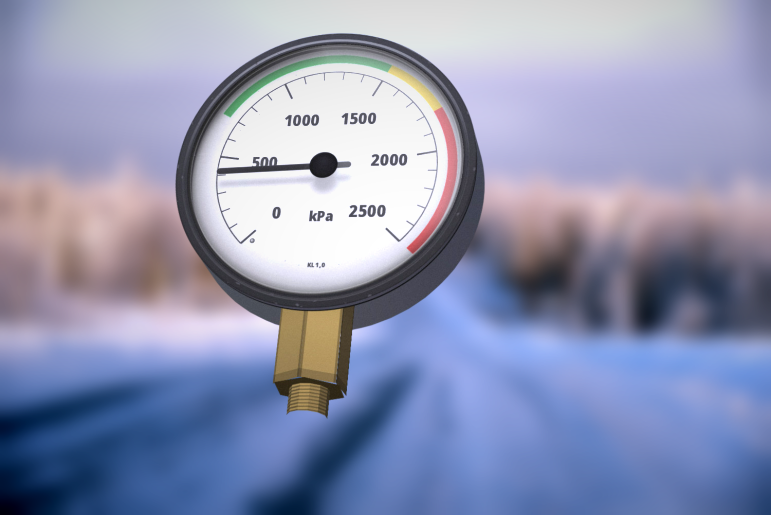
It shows value=400 unit=kPa
